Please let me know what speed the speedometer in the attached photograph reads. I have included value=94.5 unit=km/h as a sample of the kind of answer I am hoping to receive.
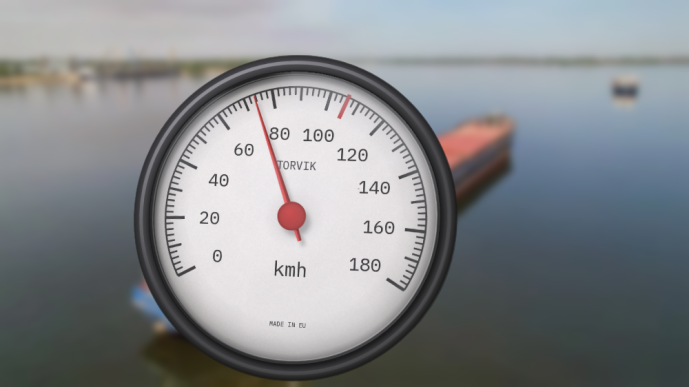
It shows value=74 unit=km/h
